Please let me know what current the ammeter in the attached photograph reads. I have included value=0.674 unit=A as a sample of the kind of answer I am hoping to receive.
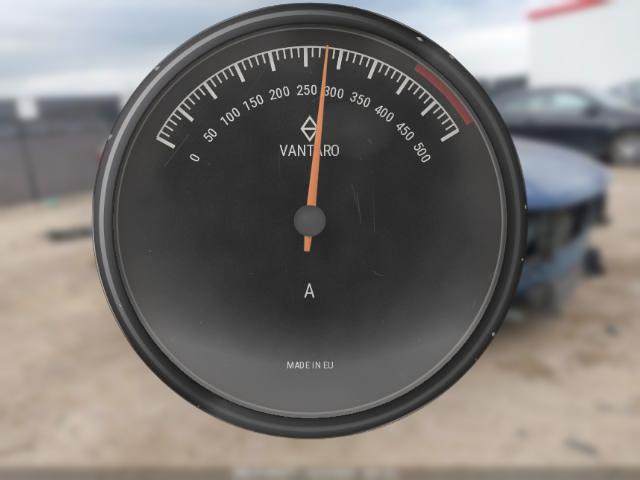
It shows value=280 unit=A
